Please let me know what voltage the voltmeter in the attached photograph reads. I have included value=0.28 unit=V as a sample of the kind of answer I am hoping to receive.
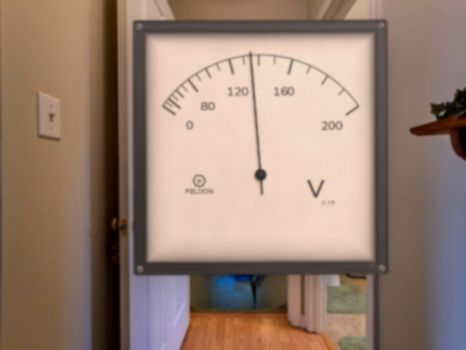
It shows value=135 unit=V
